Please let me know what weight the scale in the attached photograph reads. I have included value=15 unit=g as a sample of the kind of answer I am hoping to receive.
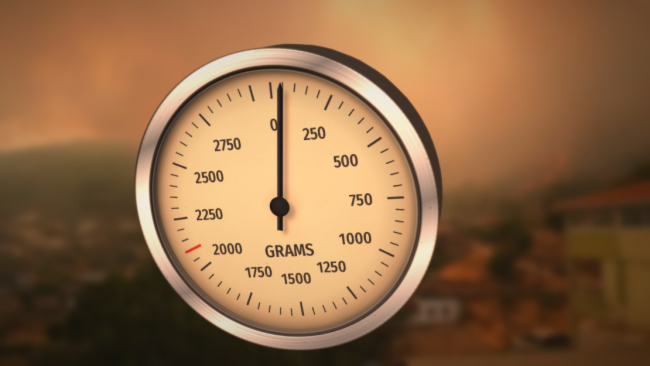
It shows value=50 unit=g
